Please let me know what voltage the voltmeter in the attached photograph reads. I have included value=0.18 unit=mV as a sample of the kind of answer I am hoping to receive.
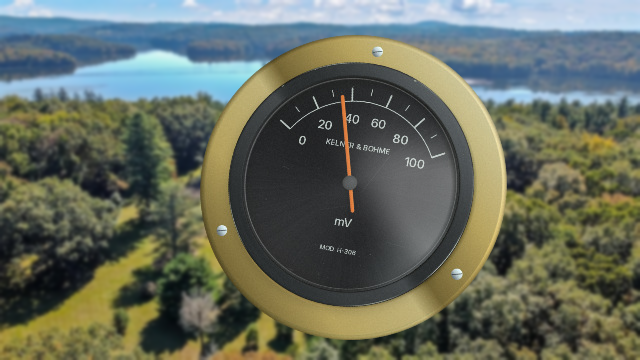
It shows value=35 unit=mV
